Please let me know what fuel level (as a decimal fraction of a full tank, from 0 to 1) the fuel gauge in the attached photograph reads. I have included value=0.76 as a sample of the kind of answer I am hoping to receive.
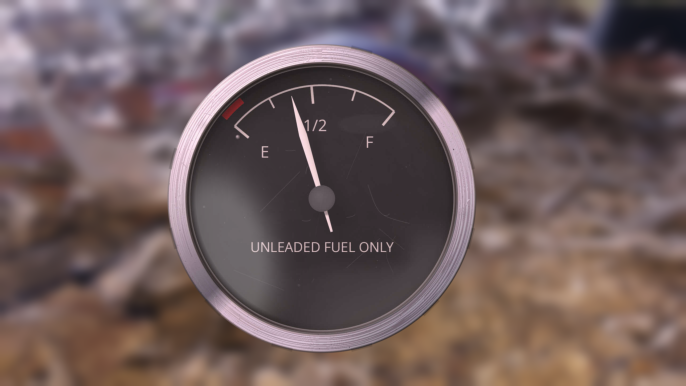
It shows value=0.375
